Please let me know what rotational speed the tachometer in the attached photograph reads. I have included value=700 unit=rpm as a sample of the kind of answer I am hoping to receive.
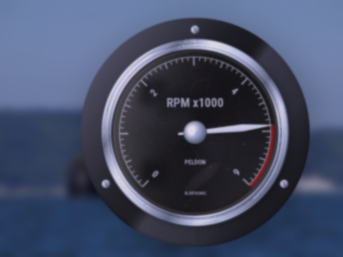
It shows value=4900 unit=rpm
